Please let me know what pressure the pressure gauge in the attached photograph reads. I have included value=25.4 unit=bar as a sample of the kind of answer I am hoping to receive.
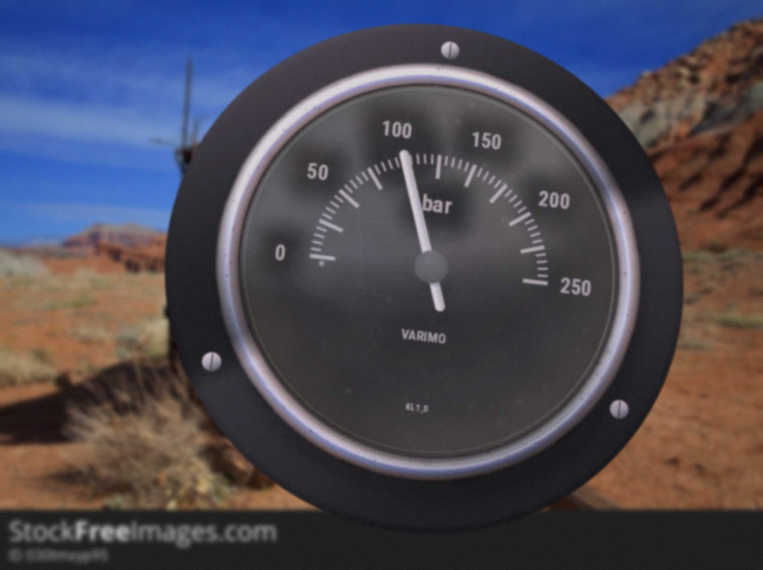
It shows value=100 unit=bar
